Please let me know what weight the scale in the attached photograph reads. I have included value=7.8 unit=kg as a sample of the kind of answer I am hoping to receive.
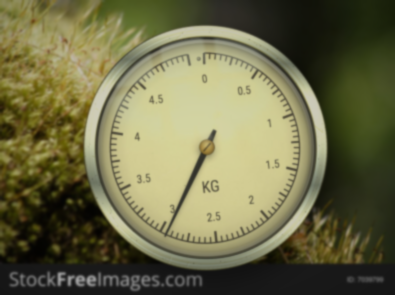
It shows value=2.95 unit=kg
